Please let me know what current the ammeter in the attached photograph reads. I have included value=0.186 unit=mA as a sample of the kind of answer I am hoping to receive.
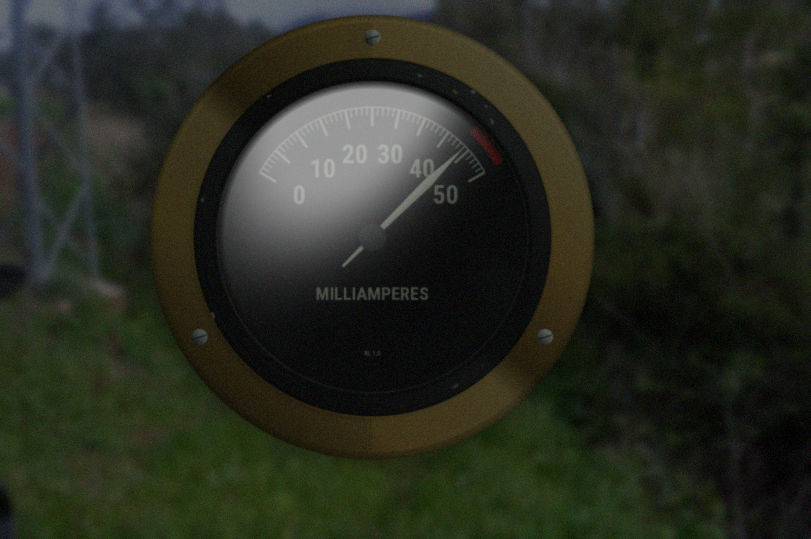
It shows value=44 unit=mA
